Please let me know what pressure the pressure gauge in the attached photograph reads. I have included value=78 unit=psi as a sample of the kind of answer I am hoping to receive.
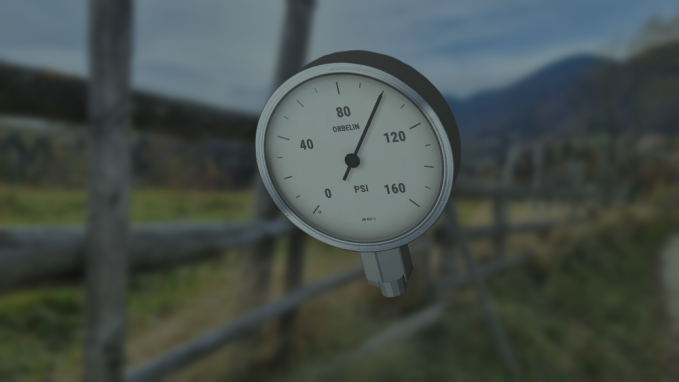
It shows value=100 unit=psi
